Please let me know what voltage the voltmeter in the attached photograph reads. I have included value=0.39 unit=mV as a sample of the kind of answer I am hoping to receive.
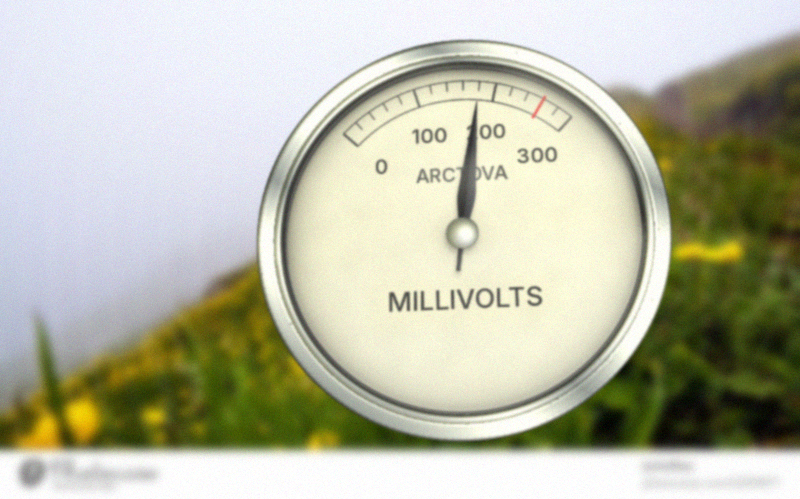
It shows value=180 unit=mV
